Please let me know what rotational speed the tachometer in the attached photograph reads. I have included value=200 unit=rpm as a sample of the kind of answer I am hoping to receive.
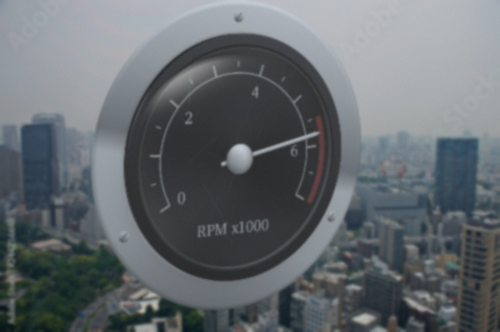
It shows value=5750 unit=rpm
